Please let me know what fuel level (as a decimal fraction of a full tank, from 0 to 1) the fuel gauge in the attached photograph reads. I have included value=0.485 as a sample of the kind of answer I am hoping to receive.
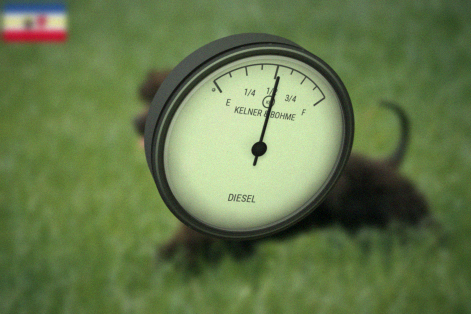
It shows value=0.5
